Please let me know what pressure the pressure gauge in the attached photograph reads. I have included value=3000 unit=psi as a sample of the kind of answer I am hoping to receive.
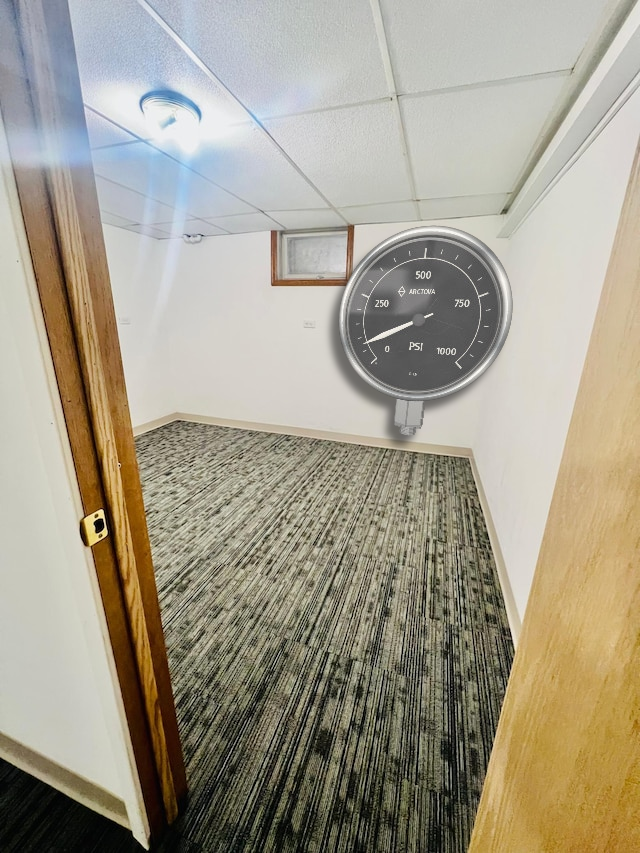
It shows value=75 unit=psi
